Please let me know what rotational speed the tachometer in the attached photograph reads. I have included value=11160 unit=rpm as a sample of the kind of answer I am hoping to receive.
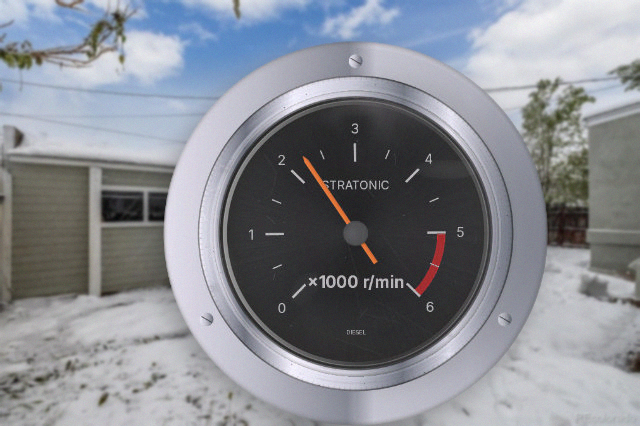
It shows value=2250 unit=rpm
